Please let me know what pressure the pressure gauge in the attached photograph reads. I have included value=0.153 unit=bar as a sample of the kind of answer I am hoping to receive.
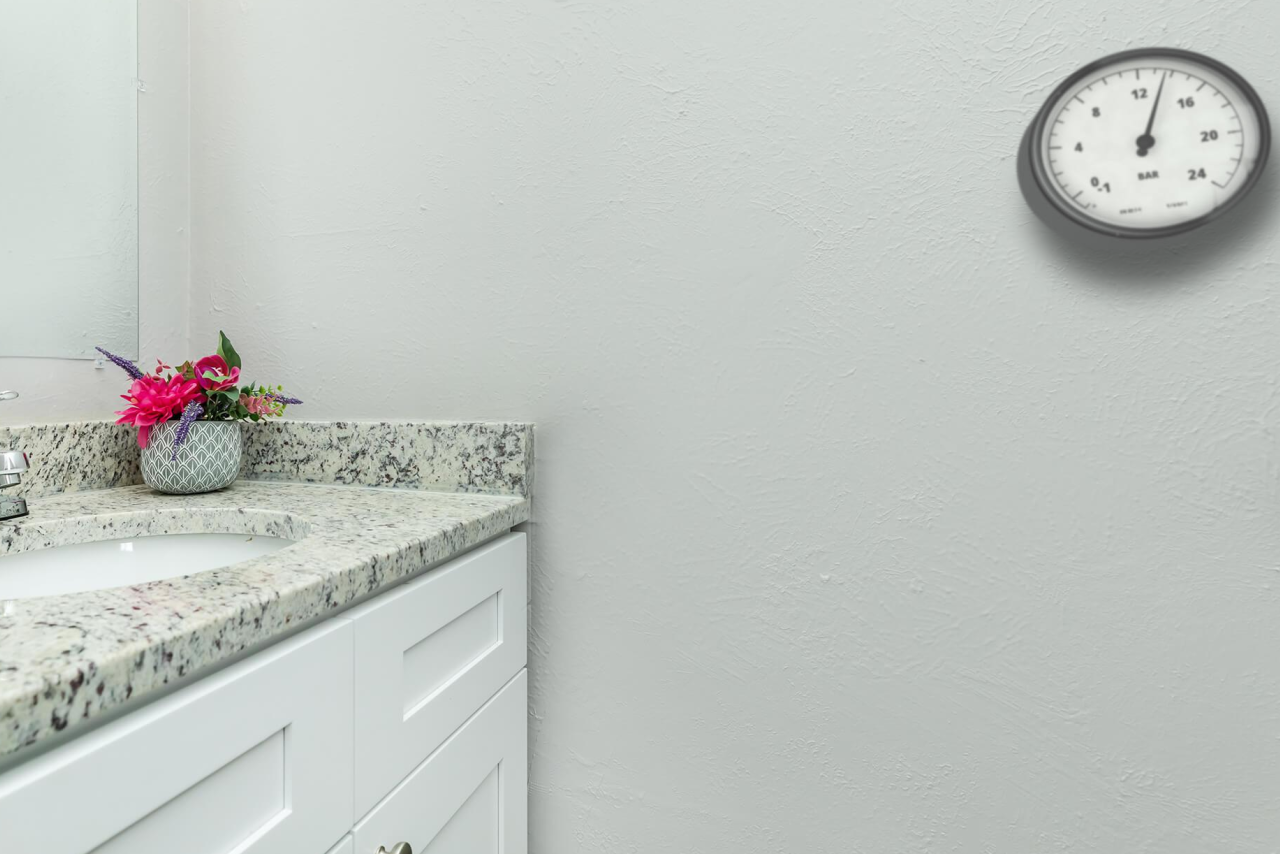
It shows value=13.5 unit=bar
